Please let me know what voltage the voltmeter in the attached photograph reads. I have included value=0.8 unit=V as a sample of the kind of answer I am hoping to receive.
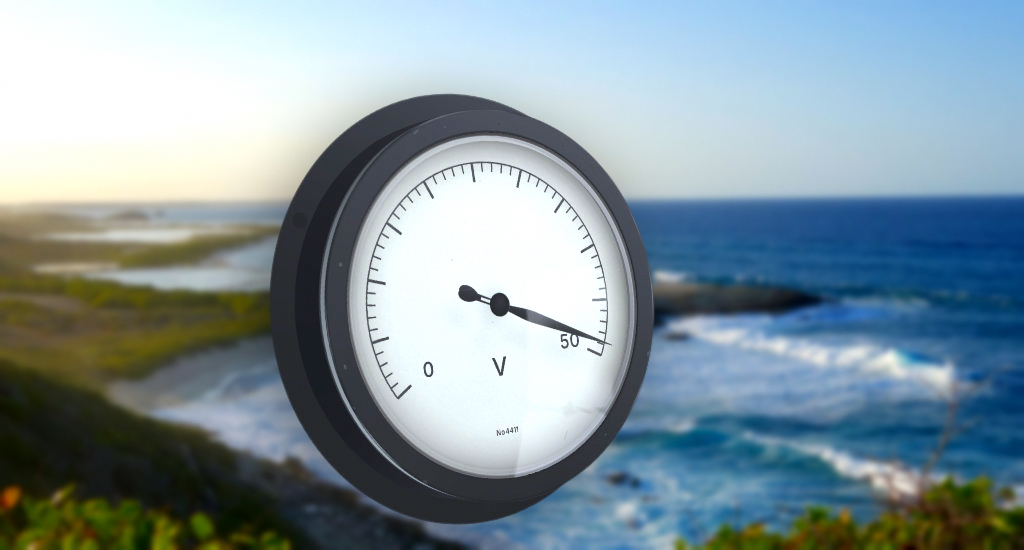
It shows value=49 unit=V
